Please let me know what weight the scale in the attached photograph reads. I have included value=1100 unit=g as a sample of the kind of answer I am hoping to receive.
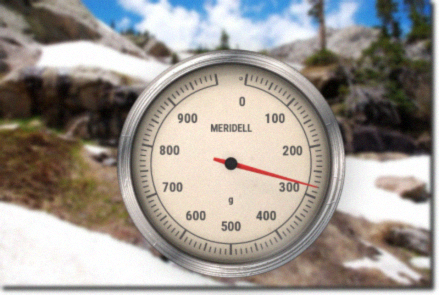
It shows value=280 unit=g
